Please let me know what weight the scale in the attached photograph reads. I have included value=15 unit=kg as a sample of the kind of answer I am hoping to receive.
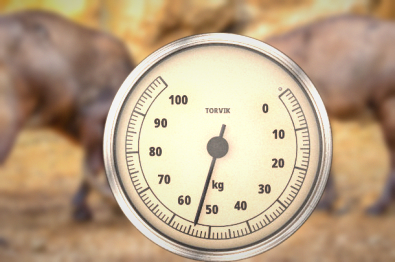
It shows value=54 unit=kg
